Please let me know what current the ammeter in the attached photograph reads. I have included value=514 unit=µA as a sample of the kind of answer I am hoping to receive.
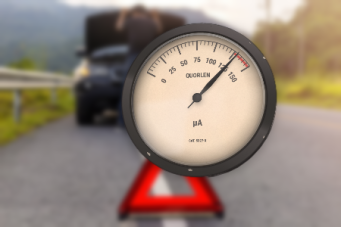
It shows value=130 unit=µA
